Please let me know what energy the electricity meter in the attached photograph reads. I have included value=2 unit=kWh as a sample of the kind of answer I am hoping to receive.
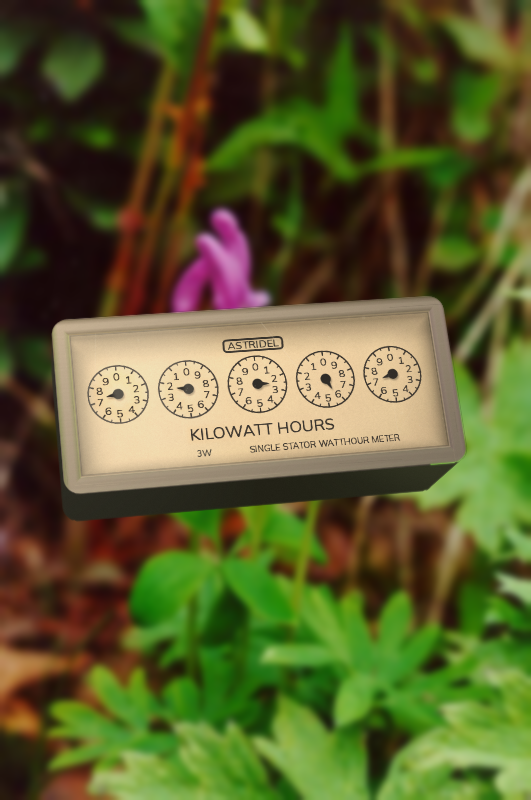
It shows value=72257 unit=kWh
